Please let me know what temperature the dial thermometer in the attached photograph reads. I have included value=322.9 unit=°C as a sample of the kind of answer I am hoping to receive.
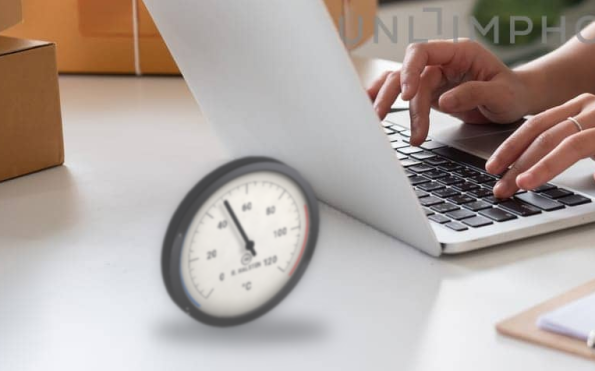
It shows value=48 unit=°C
